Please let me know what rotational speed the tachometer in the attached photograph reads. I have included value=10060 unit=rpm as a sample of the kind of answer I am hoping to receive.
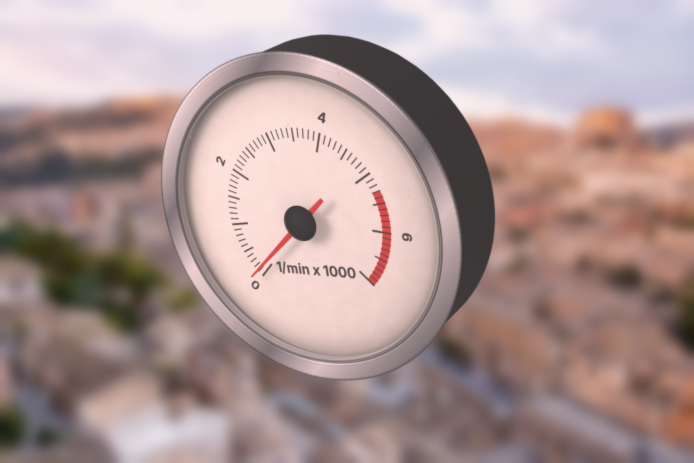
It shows value=100 unit=rpm
